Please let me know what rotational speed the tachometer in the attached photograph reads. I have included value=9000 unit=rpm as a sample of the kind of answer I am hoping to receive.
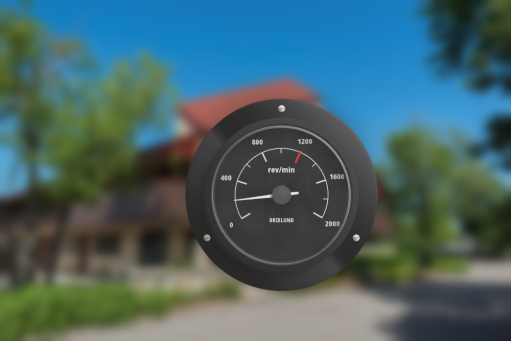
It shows value=200 unit=rpm
